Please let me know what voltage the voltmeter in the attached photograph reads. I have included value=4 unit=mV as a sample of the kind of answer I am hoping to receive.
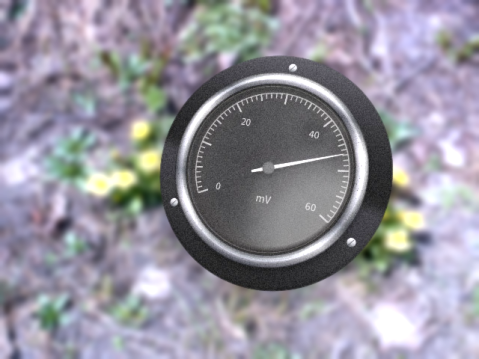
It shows value=47 unit=mV
